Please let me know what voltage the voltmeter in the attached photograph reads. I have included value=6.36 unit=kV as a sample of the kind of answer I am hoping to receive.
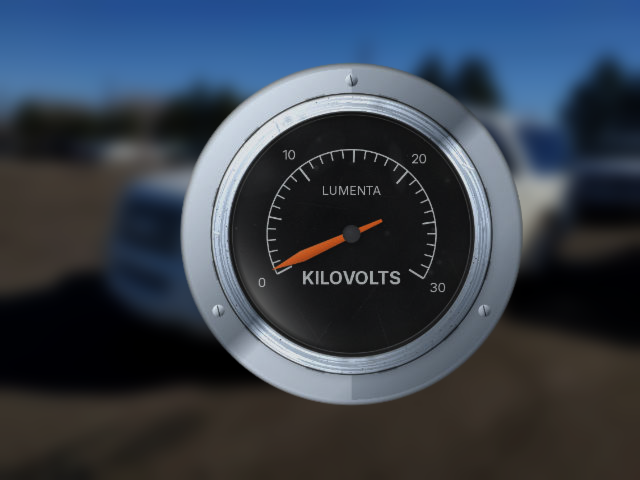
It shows value=0.5 unit=kV
